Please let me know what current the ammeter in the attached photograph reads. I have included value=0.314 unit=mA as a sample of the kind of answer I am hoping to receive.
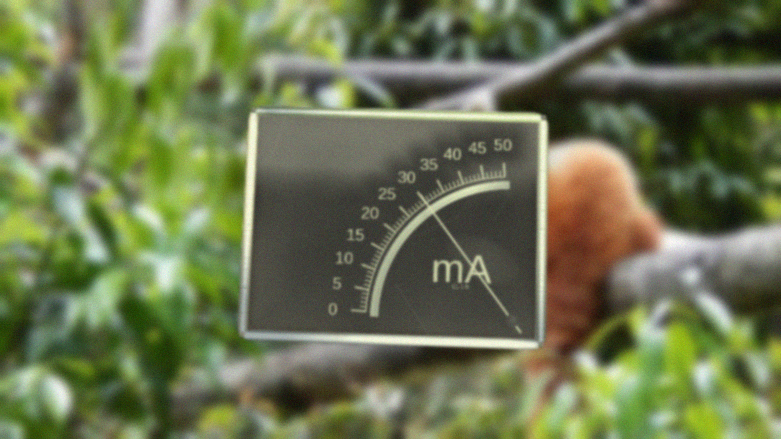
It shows value=30 unit=mA
